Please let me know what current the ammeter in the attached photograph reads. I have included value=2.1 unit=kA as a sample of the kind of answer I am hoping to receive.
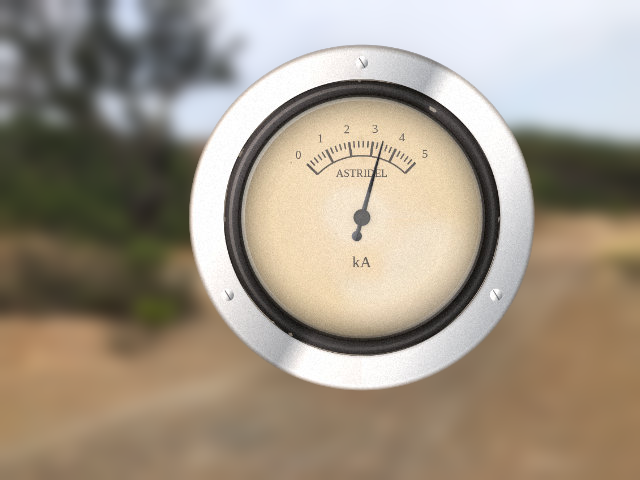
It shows value=3.4 unit=kA
